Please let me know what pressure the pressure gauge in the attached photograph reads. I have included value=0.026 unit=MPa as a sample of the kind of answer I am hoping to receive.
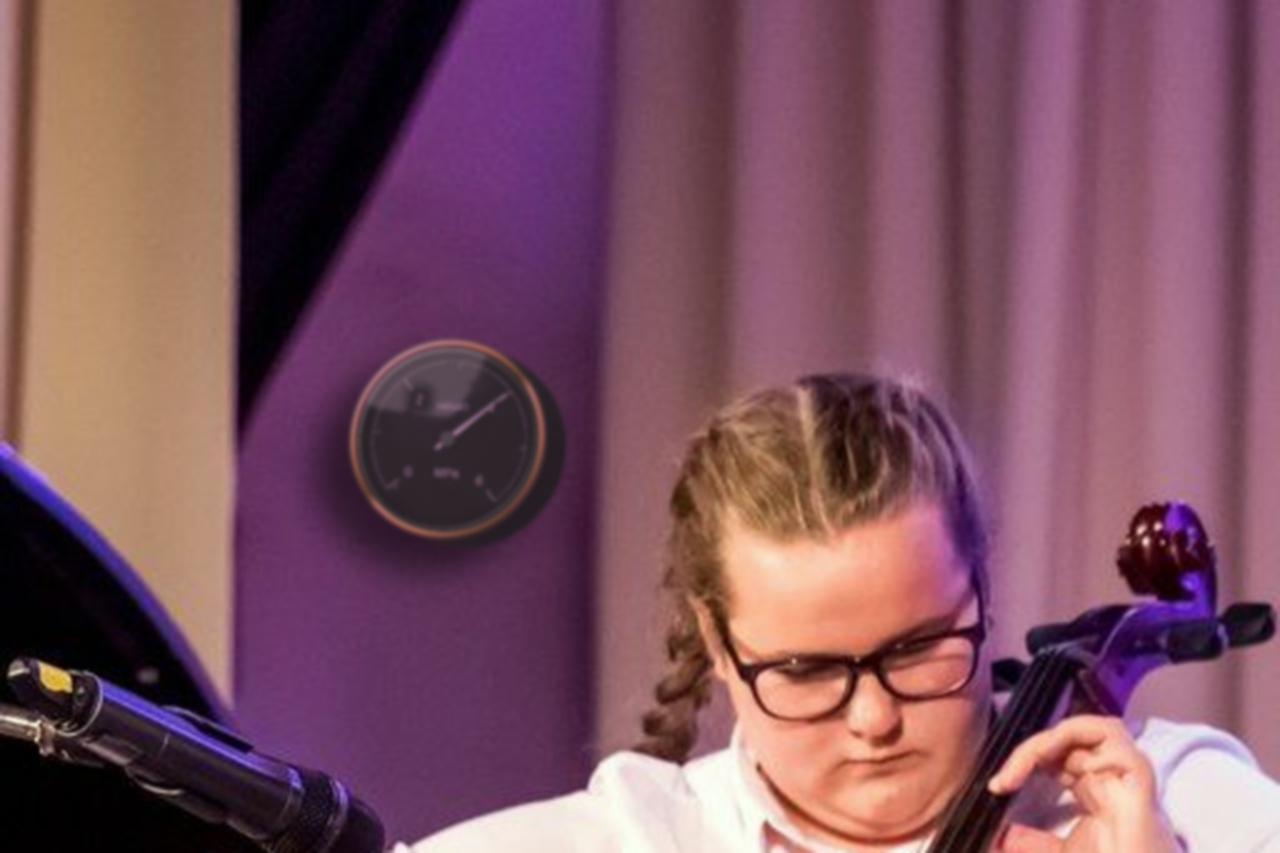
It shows value=4 unit=MPa
